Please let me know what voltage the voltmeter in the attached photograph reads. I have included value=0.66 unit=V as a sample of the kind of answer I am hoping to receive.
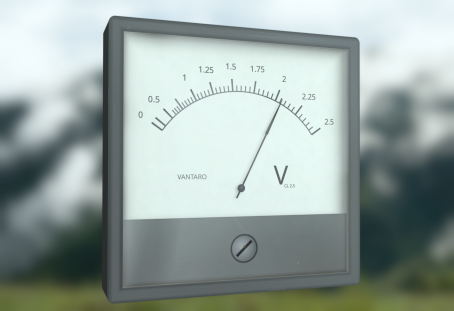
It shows value=2.05 unit=V
